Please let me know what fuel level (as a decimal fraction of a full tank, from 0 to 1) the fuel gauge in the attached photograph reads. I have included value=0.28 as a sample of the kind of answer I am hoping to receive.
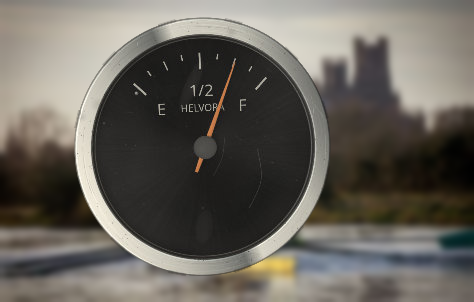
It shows value=0.75
